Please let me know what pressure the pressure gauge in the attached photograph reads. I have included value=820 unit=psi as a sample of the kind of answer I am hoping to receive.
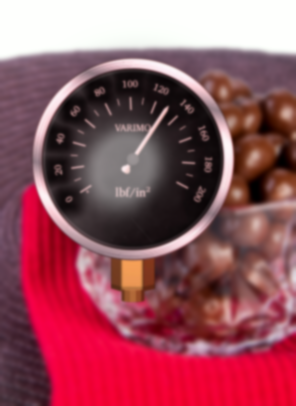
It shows value=130 unit=psi
